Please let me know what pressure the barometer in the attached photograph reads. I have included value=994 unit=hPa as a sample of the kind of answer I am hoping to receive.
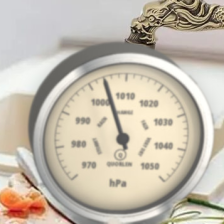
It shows value=1004 unit=hPa
